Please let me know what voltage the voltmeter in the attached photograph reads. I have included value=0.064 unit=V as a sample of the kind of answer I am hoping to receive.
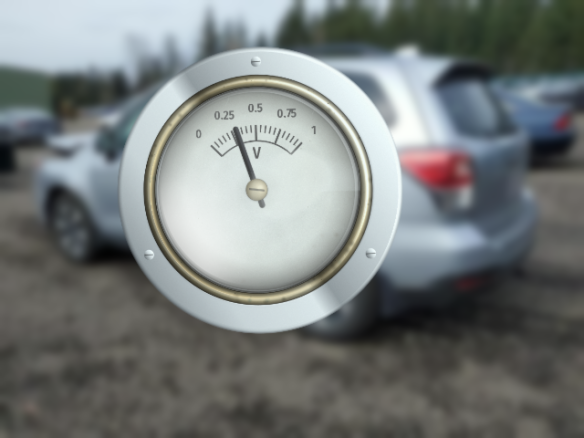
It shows value=0.3 unit=V
